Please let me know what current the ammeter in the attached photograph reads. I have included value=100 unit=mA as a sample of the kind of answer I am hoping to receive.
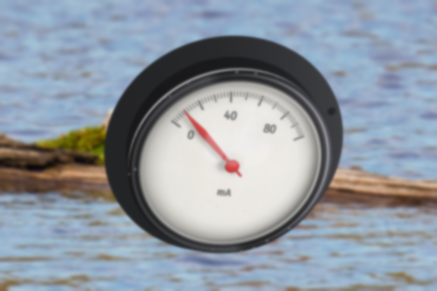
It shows value=10 unit=mA
